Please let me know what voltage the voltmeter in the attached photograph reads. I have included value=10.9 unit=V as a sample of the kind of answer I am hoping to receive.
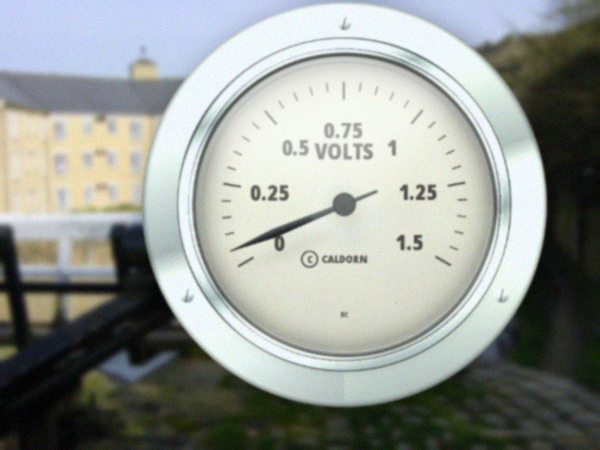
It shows value=0.05 unit=V
